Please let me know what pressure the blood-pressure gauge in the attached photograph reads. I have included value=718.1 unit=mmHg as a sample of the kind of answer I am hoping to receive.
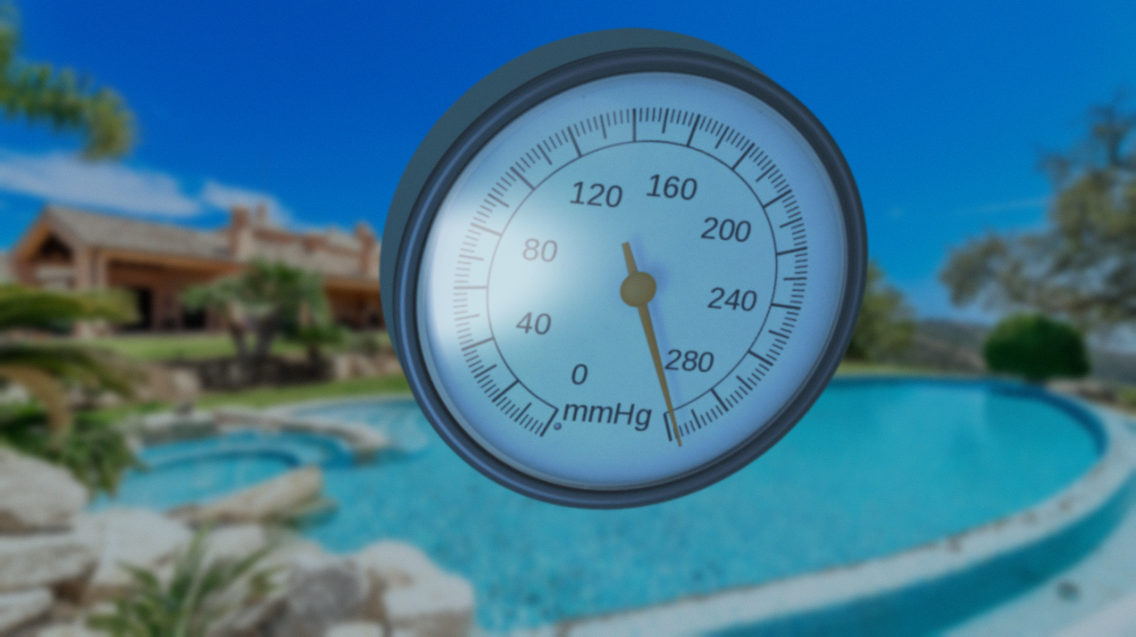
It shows value=298 unit=mmHg
